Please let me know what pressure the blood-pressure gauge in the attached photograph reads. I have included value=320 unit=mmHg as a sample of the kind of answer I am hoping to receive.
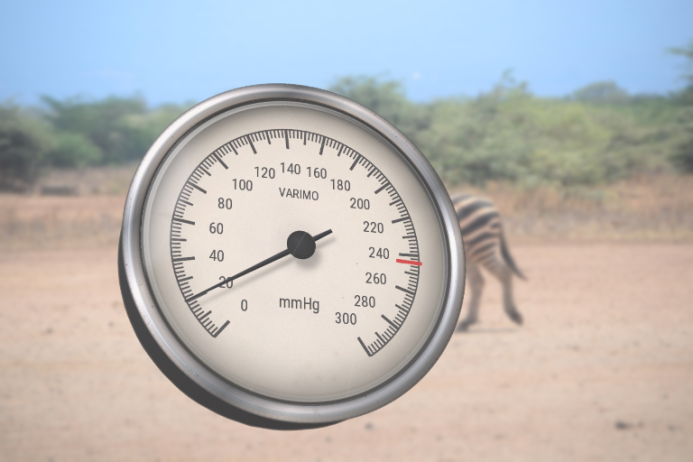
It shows value=20 unit=mmHg
